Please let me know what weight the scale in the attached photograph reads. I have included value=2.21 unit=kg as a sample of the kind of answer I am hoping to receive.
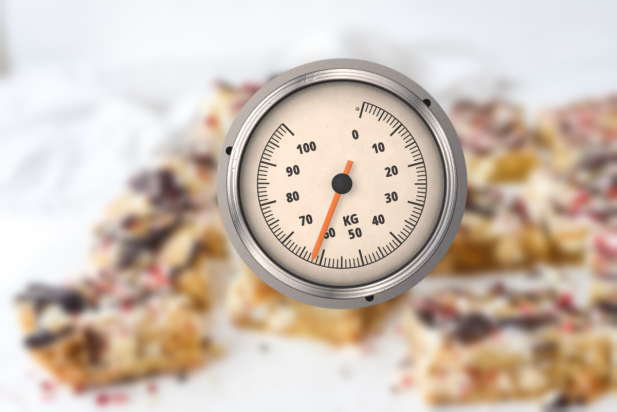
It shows value=62 unit=kg
